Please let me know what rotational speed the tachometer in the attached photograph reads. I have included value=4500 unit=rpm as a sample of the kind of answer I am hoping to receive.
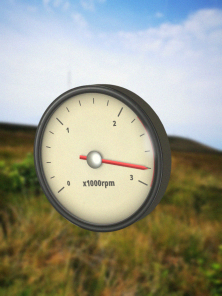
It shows value=2800 unit=rpm
